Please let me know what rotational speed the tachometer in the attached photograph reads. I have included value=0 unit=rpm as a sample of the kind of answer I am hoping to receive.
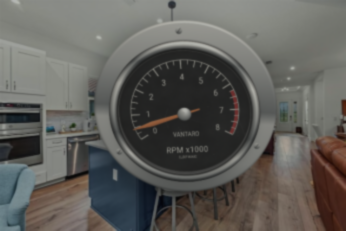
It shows value=500 unit=rpm
